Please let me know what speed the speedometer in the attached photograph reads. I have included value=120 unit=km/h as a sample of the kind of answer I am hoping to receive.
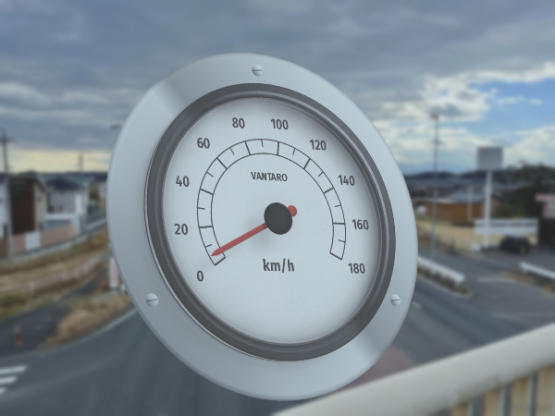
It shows value=5 unit=km/h
